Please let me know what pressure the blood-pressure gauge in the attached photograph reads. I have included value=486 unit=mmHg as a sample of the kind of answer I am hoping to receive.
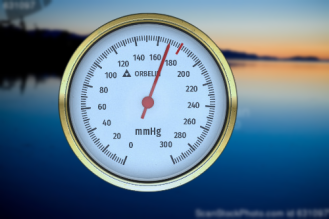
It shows value=170 unit=mmHg
